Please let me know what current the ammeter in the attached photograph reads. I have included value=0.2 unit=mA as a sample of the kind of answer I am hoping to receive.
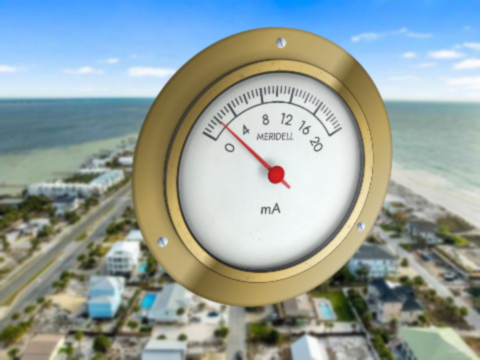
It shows value=2 unit=mA
